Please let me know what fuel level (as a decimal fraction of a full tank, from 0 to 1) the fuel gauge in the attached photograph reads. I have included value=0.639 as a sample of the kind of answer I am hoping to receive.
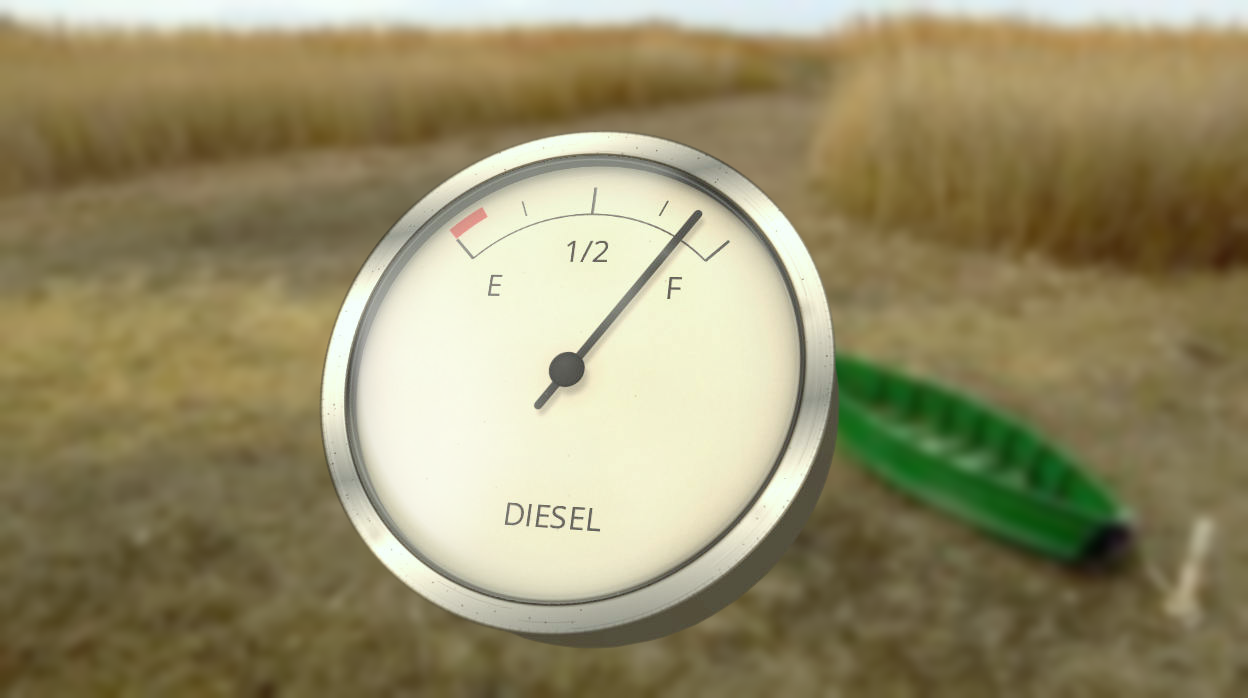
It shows value=0.875
